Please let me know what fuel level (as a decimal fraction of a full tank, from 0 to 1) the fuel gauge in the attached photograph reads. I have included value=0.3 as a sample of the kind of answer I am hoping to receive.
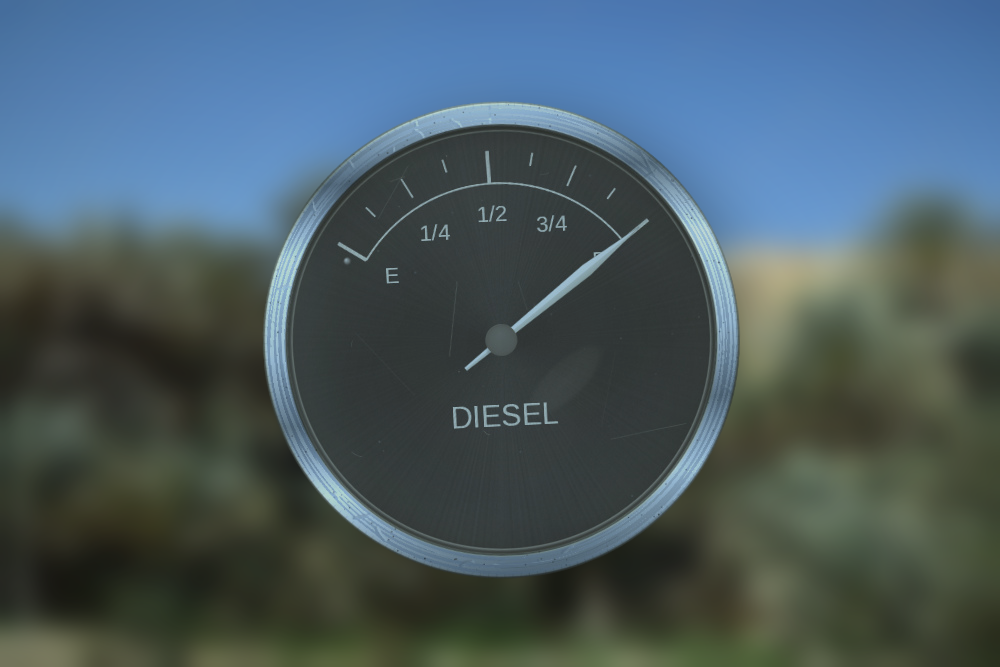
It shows value=1
